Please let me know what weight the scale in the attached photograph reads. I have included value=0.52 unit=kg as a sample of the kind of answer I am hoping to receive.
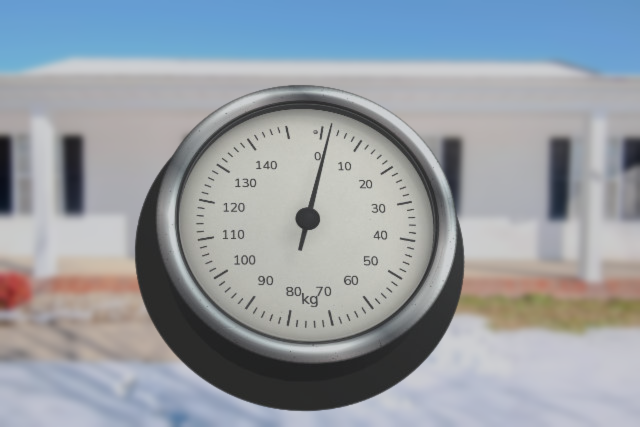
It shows value=2 unit=kg
